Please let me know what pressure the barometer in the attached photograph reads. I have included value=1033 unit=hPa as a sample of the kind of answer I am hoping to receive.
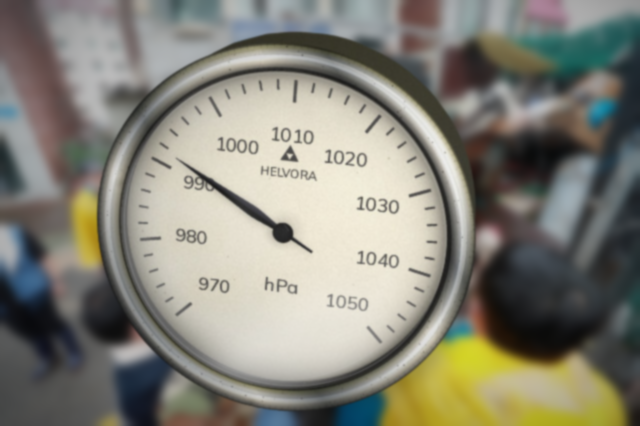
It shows value=992 unit=hPa
